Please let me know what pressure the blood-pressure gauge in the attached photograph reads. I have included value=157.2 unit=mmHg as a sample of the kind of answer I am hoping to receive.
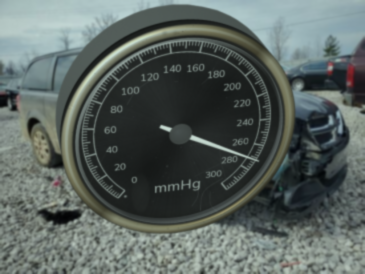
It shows value=270 unit=mmHg
